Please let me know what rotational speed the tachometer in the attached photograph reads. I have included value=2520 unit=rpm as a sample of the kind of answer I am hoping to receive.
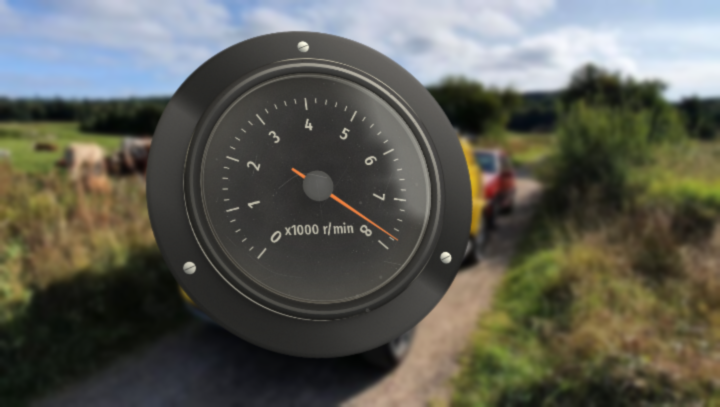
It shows value=7800 unit=rpm
